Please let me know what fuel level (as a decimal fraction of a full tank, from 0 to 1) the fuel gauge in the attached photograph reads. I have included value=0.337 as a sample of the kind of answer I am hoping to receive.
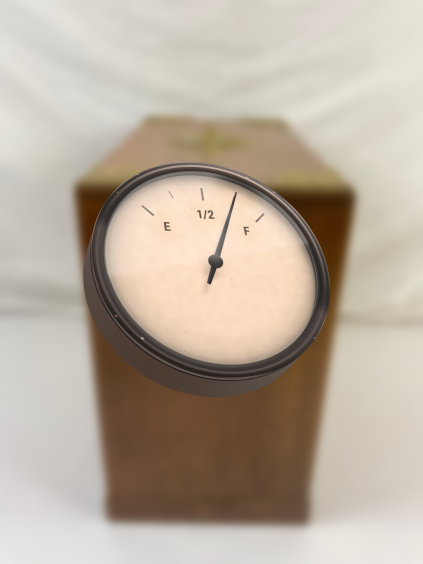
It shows value=0.75
